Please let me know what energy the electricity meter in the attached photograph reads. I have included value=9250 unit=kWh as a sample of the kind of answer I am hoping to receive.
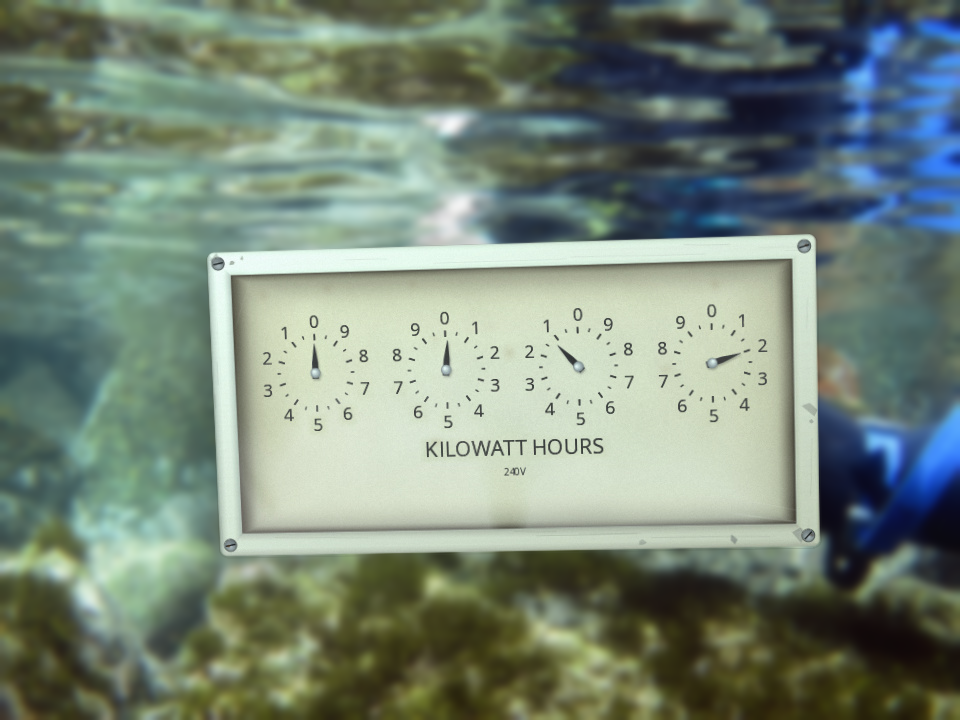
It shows value=12 unit=kWh
